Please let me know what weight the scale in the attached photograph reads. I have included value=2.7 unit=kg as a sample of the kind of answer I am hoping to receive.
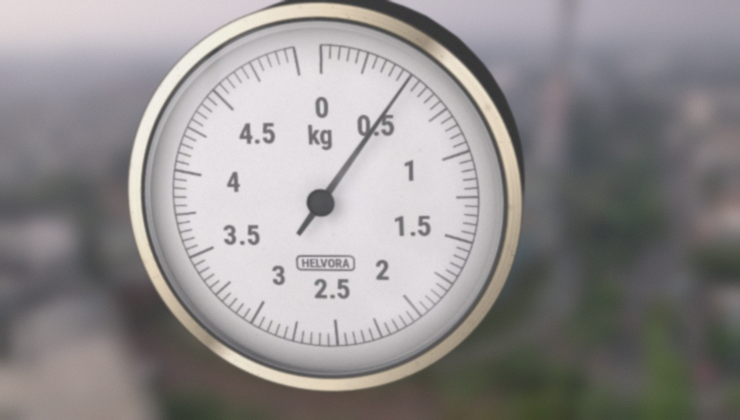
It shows value=0.5 unit=kg
